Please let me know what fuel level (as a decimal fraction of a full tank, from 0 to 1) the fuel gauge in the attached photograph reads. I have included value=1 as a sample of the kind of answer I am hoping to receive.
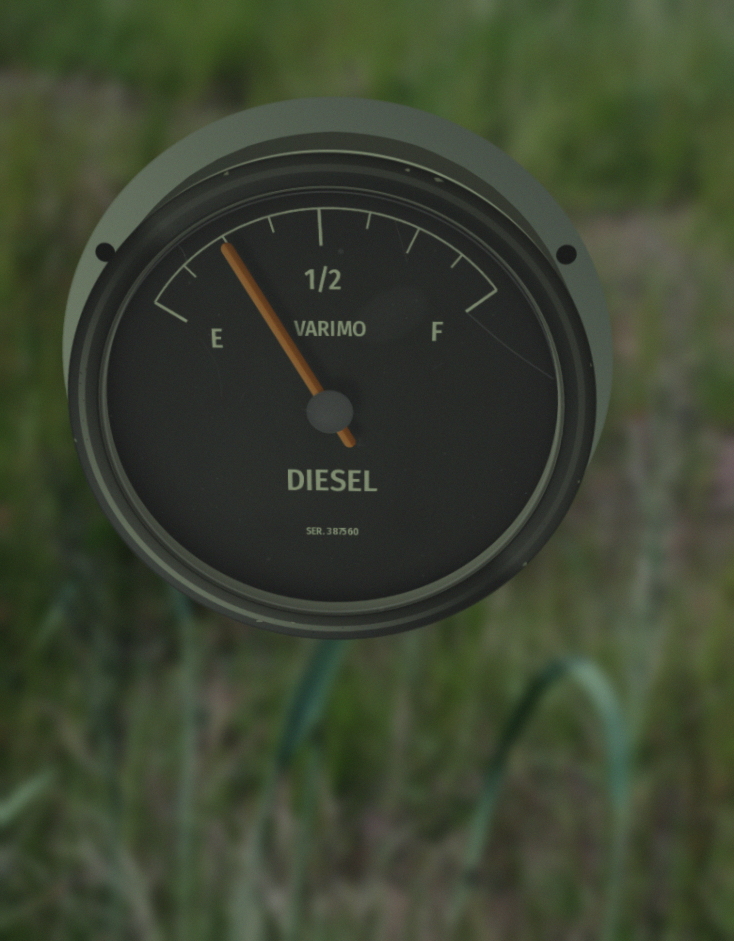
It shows value=0.25
